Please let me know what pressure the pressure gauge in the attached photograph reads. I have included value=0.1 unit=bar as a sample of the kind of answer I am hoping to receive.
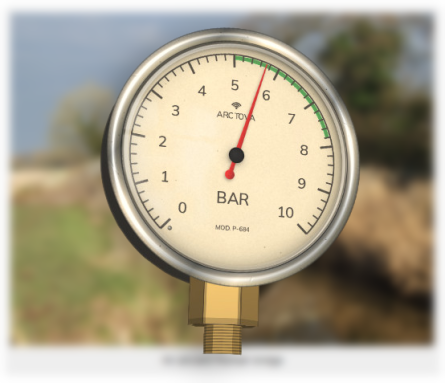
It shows value=5.7 unit=bar
